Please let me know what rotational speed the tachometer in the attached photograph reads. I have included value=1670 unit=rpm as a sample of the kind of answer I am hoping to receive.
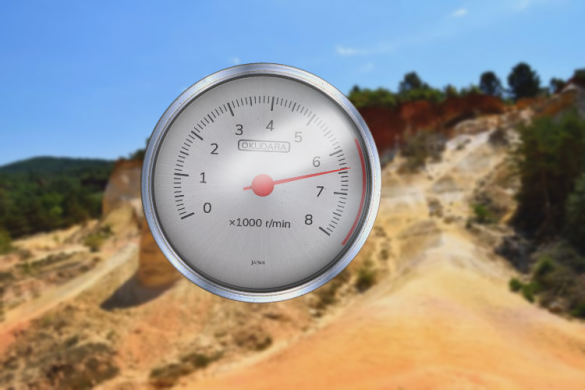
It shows value=6400 unit=rpm
